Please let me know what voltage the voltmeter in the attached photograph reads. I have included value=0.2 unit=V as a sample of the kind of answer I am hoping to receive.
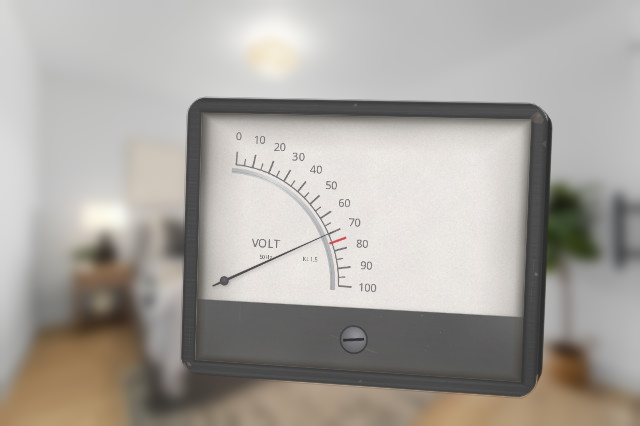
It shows value=70 unit=V
